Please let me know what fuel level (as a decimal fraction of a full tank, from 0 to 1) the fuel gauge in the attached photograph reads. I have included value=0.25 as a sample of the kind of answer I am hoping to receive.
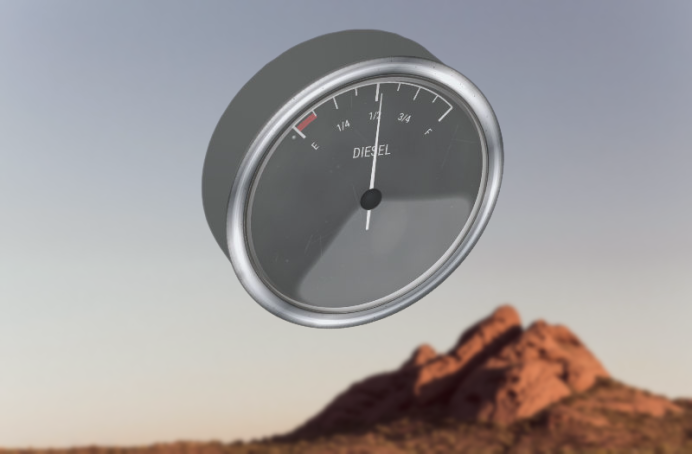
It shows value=0.5
